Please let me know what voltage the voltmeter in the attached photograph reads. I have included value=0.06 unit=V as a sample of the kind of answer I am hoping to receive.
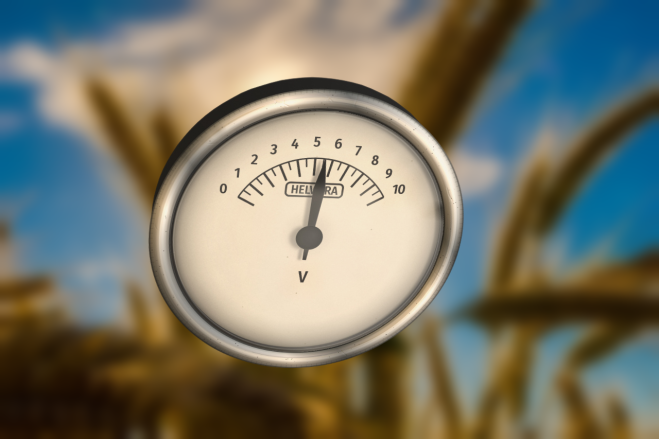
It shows value=5.5 unit=V
